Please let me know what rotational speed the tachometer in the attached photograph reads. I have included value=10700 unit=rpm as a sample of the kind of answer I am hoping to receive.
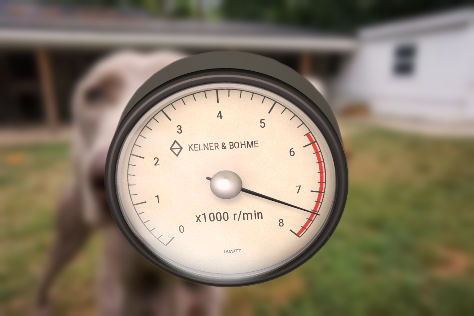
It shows value=7400 unit=rpm
